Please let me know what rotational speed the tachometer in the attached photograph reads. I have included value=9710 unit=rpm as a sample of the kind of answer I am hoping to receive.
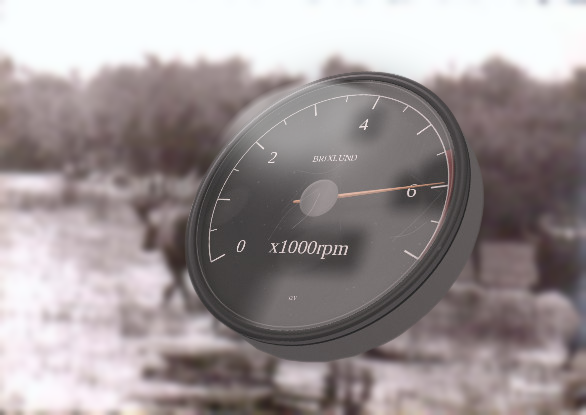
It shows value=6000 unit=rpm
